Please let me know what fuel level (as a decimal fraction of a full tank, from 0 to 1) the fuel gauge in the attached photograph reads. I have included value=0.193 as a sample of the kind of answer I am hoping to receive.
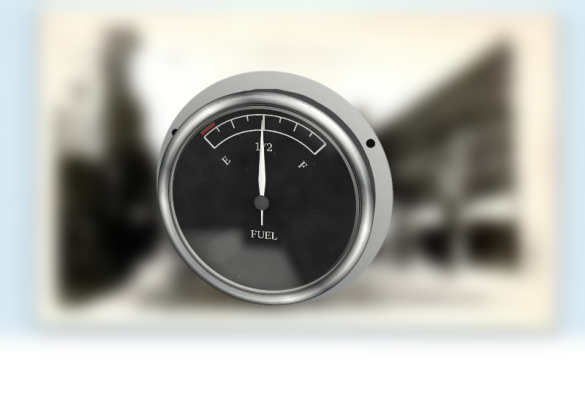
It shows value=0.5
